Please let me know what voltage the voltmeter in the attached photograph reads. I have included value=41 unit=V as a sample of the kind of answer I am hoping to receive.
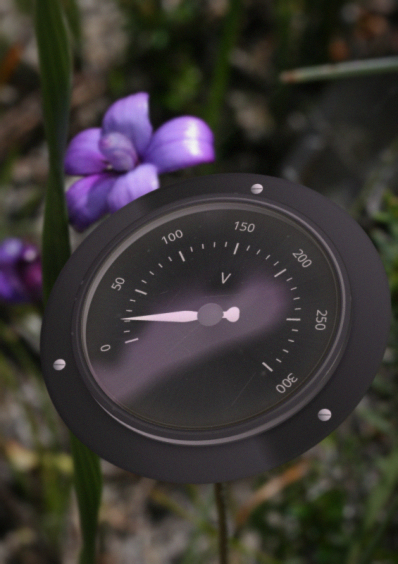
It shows value=20 unit=V
